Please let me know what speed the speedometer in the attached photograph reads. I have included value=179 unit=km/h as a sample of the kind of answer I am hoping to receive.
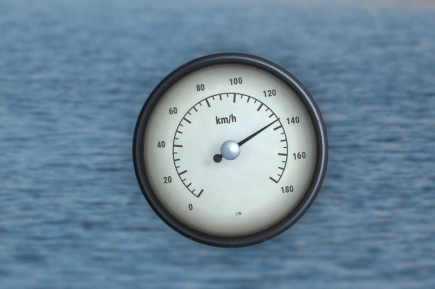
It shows value=135 unit=km/h
